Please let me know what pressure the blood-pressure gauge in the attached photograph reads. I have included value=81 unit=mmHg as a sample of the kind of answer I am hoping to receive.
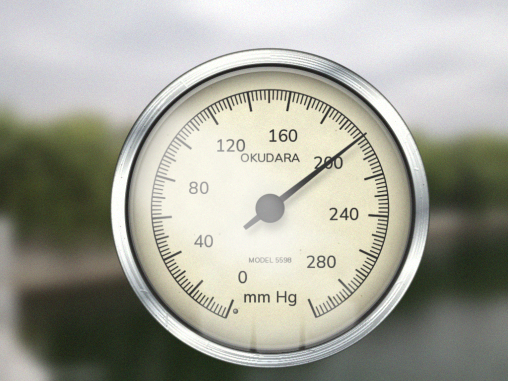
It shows value=200 unit=mmHg
